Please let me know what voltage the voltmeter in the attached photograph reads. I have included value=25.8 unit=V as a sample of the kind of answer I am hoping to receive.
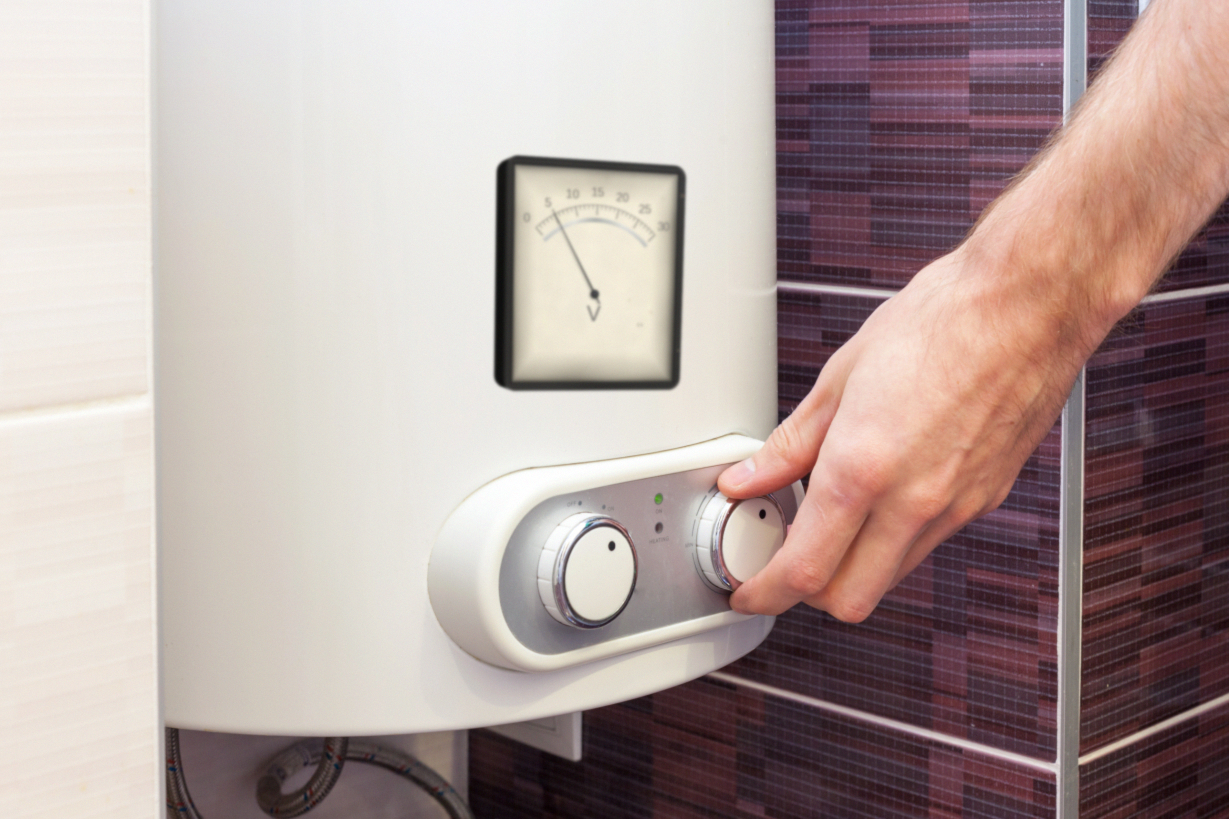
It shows value=5 unit=V
